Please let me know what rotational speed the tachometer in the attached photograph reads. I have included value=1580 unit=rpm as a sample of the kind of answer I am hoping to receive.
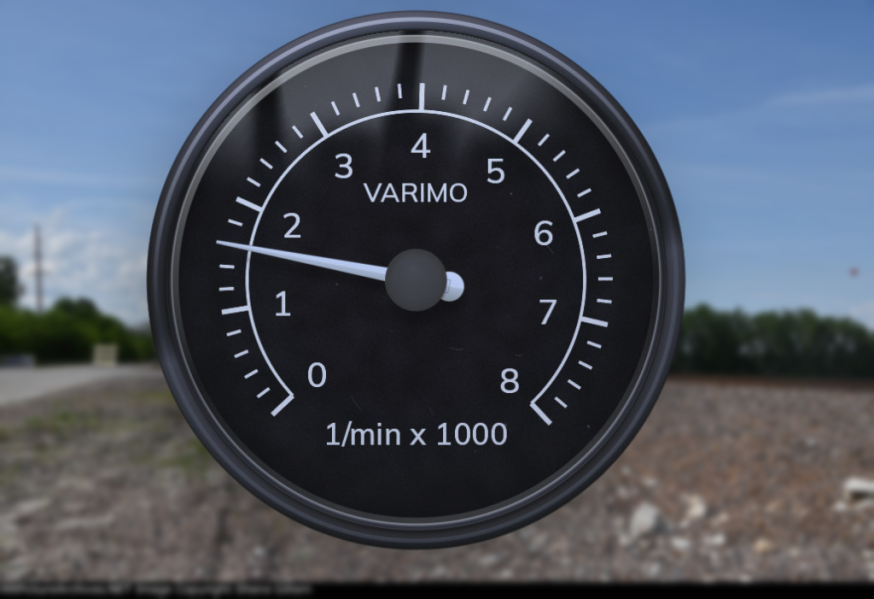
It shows value=1600 unit=rpm
